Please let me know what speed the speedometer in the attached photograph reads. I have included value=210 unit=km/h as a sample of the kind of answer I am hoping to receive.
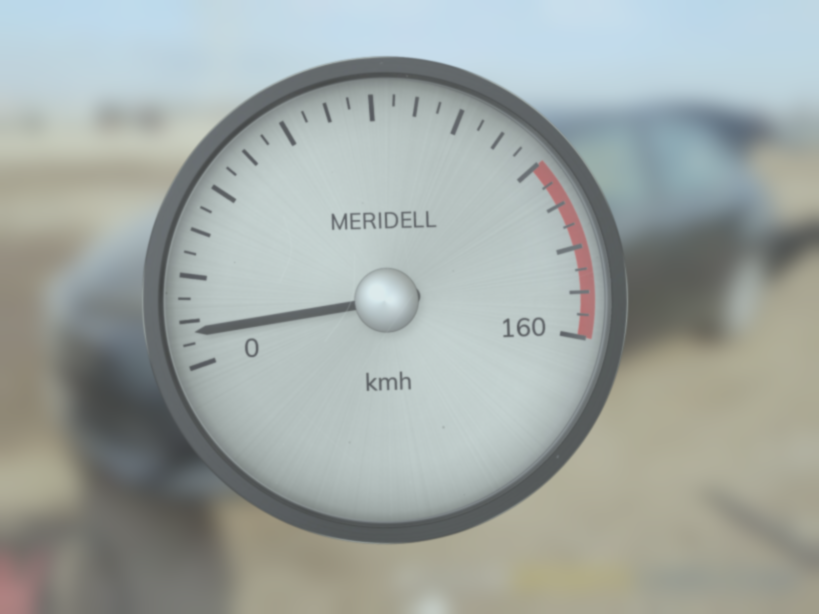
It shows value=7.5 unit=km/h
